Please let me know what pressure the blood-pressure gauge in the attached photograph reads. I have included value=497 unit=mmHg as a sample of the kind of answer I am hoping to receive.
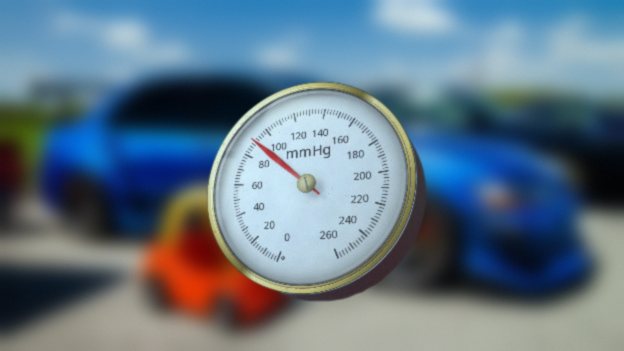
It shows value=90 unit=mmHg
